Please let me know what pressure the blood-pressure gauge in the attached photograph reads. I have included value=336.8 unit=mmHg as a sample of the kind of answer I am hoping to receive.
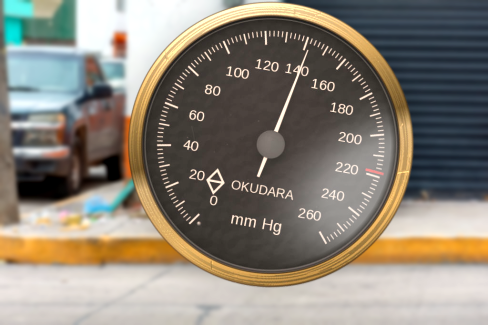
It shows value=142 unit=mmHg
